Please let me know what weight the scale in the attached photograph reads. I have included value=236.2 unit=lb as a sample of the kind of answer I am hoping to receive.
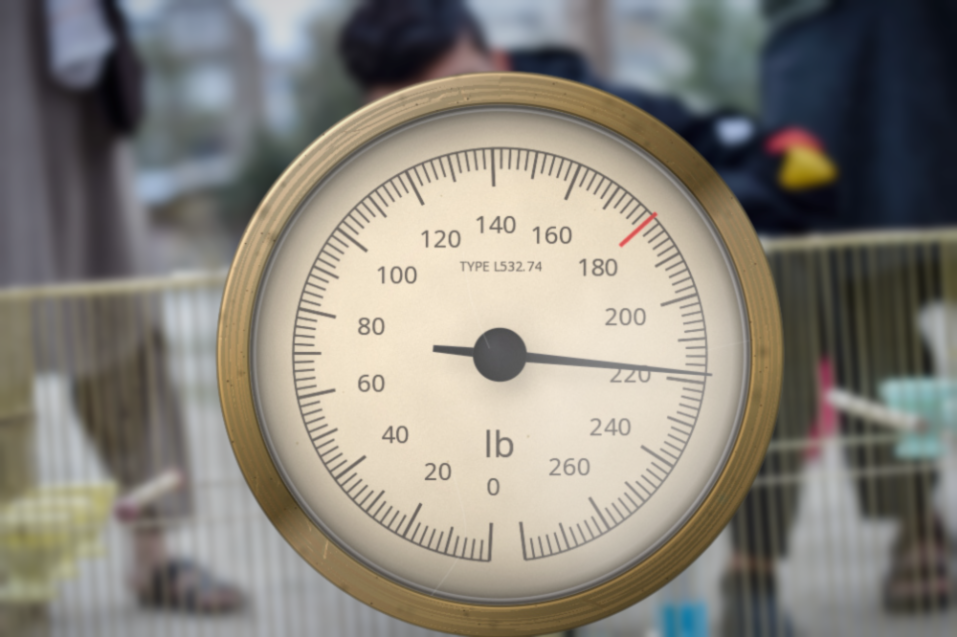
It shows value=218 unit=lb
